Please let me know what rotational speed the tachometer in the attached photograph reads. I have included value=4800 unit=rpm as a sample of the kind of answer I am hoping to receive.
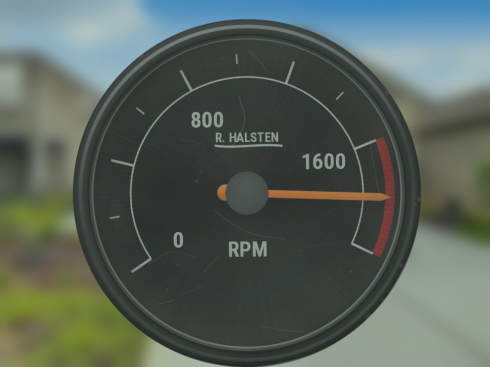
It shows value=1800 unit=rpm
